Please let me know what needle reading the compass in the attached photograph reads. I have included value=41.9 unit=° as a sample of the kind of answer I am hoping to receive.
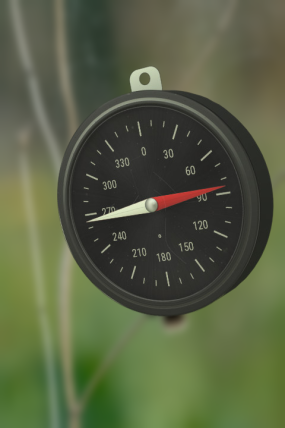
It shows value=85 unit=°
